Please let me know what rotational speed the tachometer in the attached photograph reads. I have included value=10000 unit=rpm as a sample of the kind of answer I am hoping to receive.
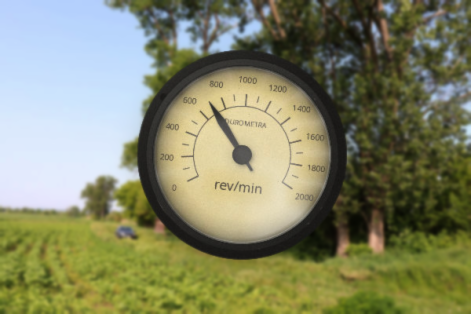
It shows value=700 unit=rpm
